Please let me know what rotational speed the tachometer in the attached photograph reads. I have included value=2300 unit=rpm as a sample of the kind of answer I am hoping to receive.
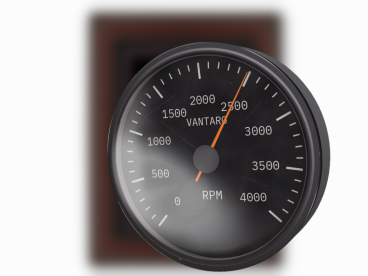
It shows value=2500 unit=rpm
